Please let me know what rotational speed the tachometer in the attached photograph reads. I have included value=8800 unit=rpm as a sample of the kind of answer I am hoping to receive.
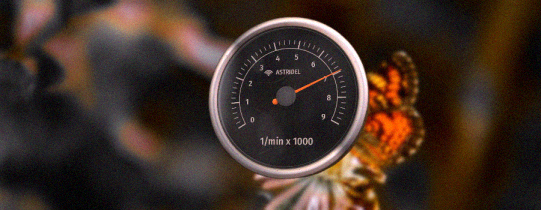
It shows value=7000 unit=rpm
